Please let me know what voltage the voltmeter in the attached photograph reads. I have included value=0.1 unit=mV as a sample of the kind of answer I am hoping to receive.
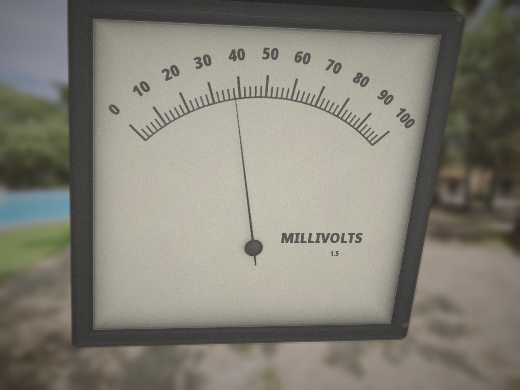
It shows value=38 unit=mV
